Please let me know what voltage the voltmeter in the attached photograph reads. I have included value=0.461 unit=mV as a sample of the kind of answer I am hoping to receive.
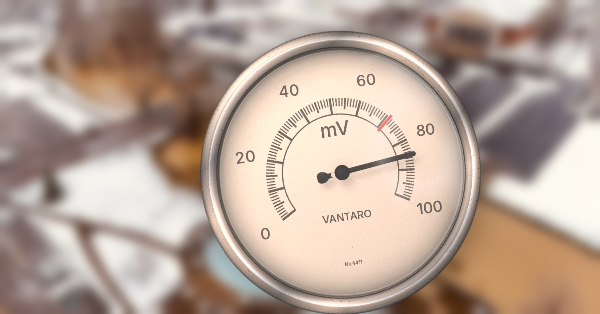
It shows value=85 unit=mV
